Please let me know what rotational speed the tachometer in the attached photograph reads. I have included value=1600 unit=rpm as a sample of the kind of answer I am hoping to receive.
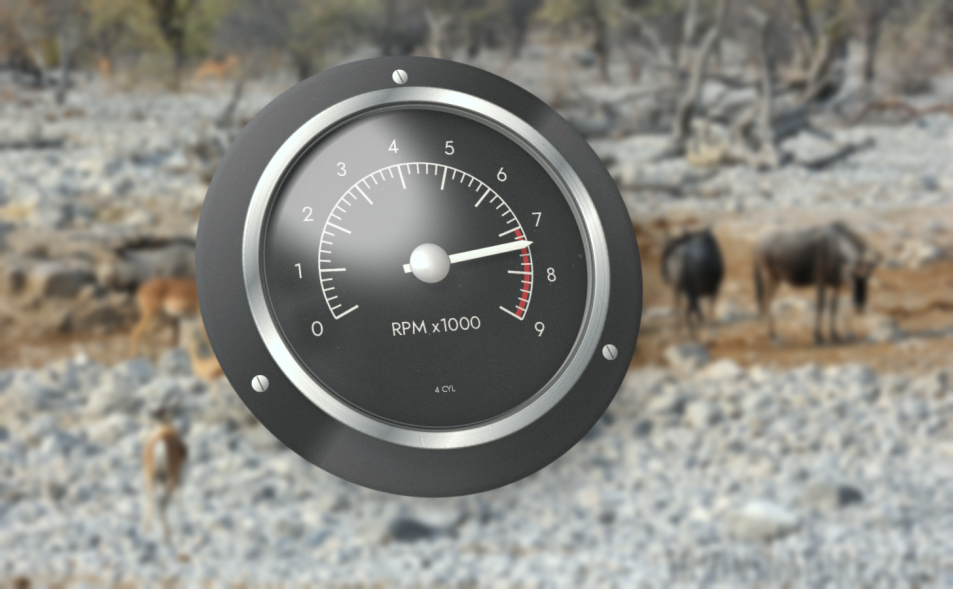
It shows value=7400 unit=rpm
